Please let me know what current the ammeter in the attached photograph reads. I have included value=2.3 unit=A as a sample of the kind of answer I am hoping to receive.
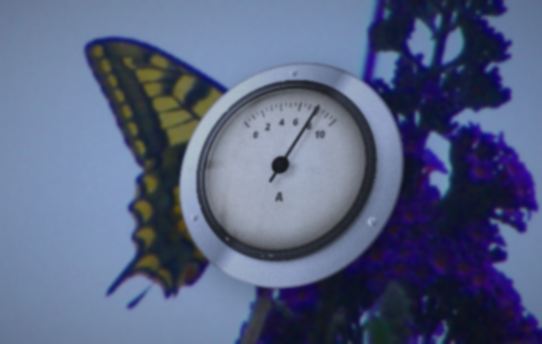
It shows value=8 unit=A
